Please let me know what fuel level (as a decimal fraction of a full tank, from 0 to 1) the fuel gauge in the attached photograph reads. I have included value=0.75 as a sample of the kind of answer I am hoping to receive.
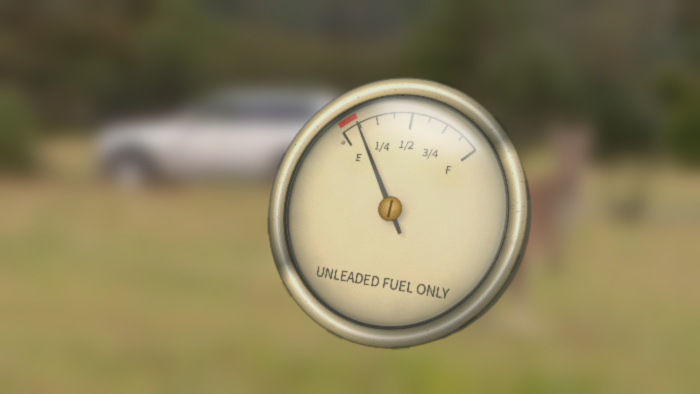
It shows value=0.125
